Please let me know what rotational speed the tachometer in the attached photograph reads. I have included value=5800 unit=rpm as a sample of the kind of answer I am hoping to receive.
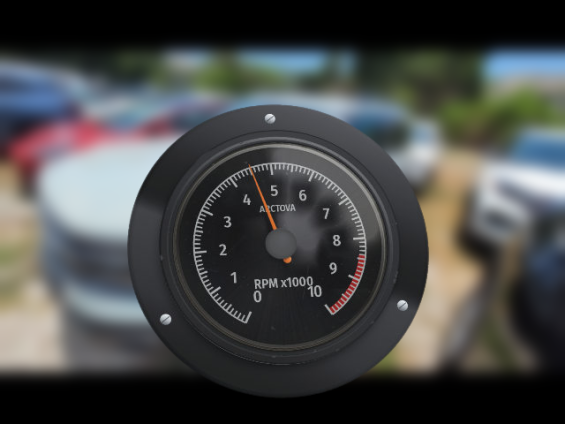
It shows value=4500 unit=rpm
